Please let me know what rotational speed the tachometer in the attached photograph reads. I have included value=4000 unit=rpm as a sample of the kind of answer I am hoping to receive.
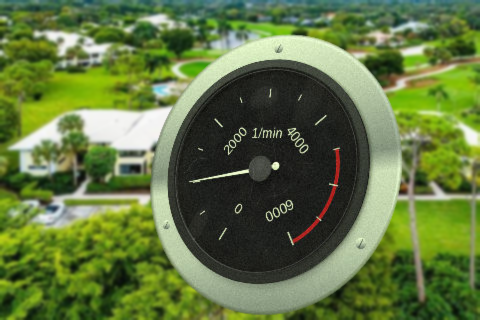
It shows value=1000 unit=rpm
